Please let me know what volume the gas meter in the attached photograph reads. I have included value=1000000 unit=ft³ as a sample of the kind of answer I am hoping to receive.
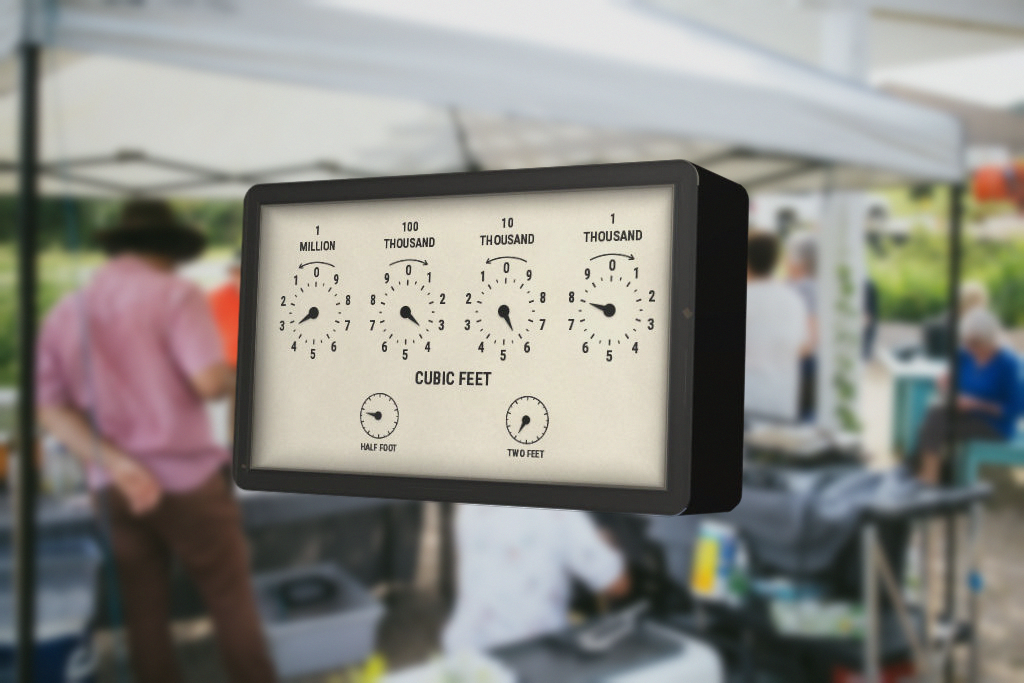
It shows value=335800 unit=ft³
